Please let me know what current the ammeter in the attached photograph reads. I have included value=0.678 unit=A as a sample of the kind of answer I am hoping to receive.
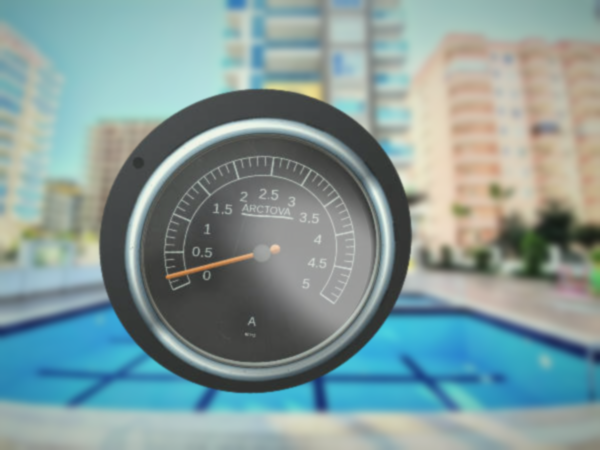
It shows value=0.2 unit=A
